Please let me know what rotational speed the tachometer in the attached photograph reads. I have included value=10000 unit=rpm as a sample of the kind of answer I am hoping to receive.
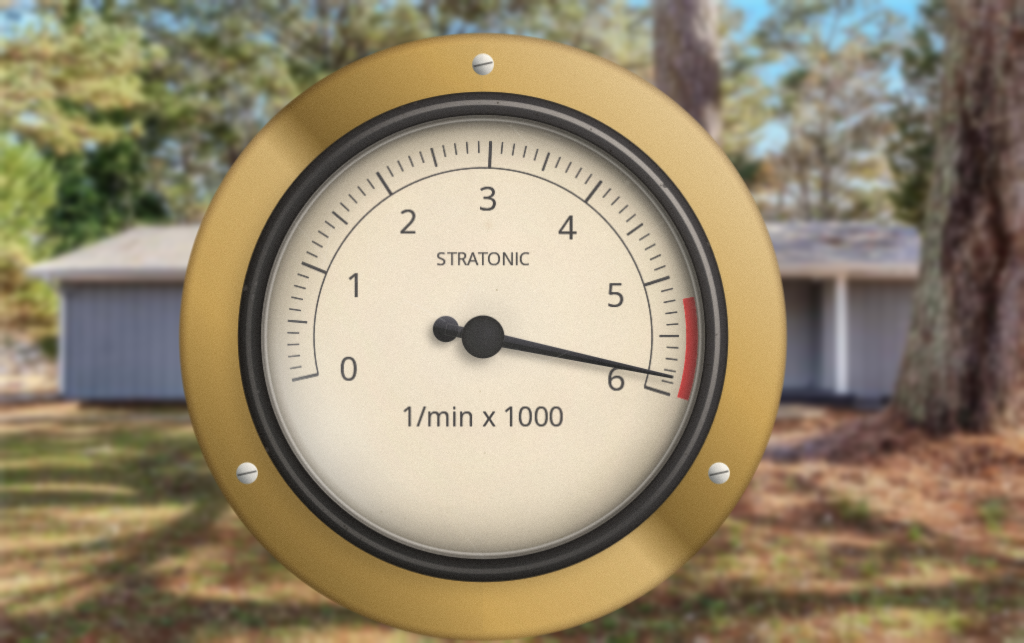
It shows value=5850 unit=rpm
